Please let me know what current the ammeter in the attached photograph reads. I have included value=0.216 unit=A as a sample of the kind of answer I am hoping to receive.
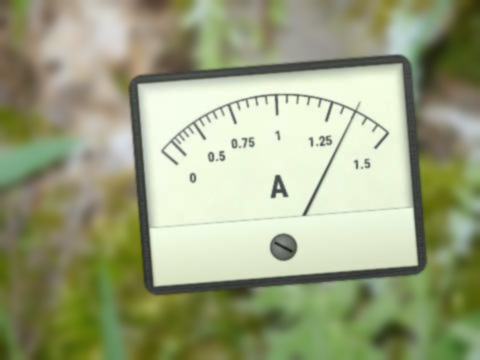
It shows value=1.35 unit=A
